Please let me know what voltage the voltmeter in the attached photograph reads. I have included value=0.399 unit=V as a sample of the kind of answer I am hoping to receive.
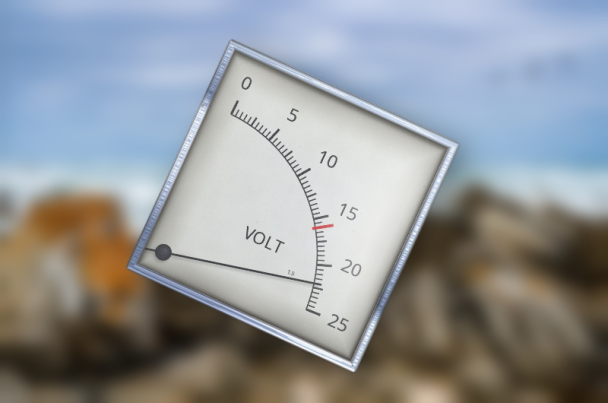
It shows value=22 unit=V
